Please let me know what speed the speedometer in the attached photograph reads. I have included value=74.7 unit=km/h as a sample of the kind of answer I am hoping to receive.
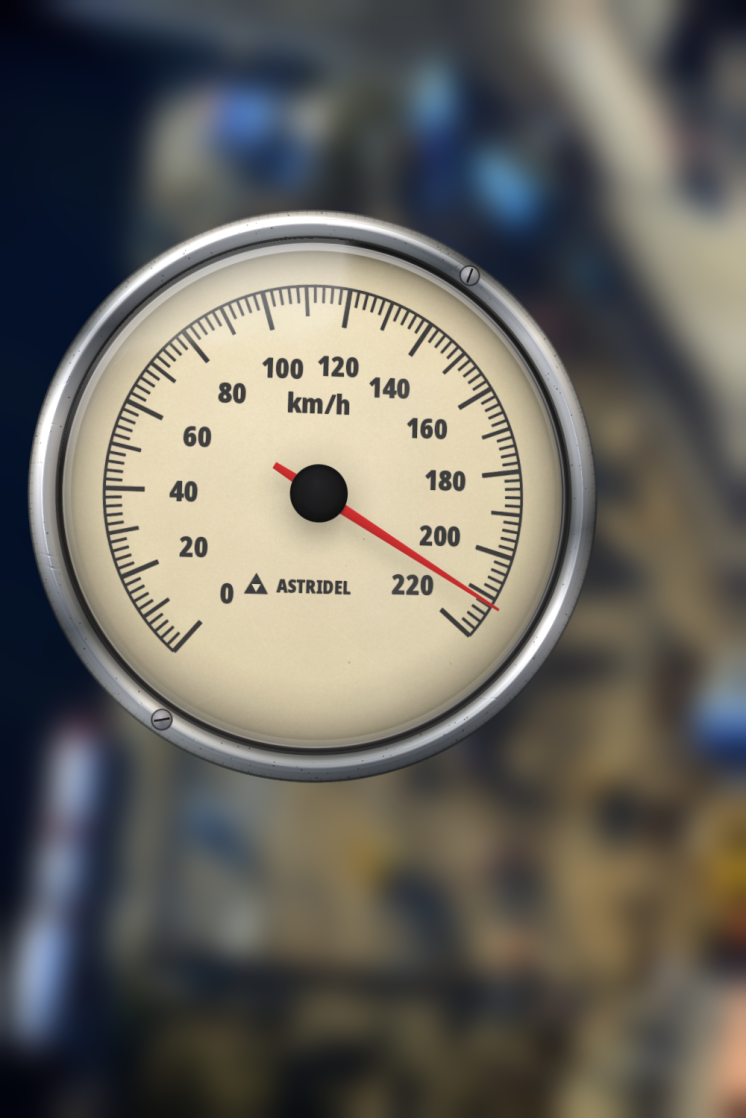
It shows value=212 unit=km/h
